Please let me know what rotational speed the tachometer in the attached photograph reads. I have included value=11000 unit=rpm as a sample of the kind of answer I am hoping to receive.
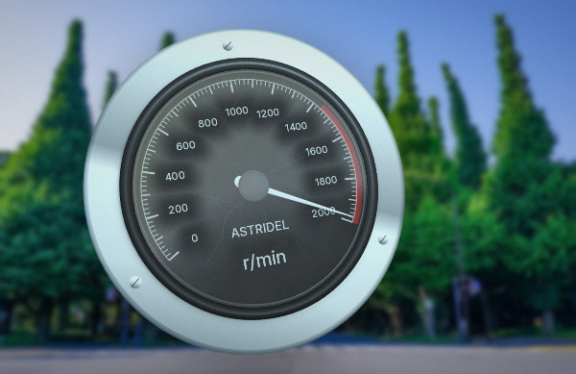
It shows value=1980 unit=rpm
